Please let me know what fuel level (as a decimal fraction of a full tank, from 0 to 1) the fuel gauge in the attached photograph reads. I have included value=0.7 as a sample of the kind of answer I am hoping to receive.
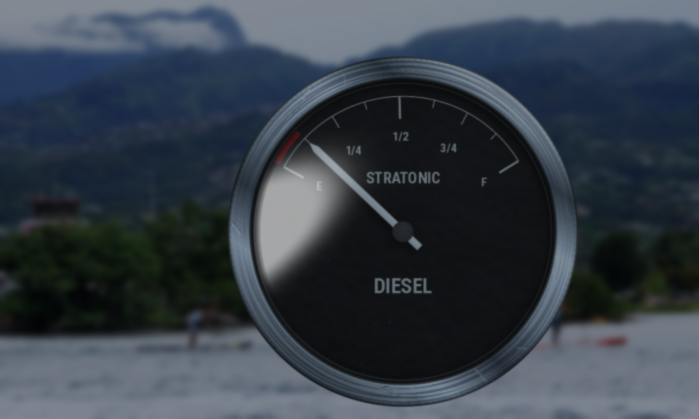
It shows value=0.125
